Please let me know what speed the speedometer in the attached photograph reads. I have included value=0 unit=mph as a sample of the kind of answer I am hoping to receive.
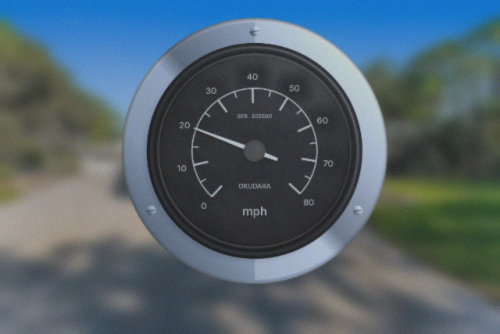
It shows value=20 unit=mph
